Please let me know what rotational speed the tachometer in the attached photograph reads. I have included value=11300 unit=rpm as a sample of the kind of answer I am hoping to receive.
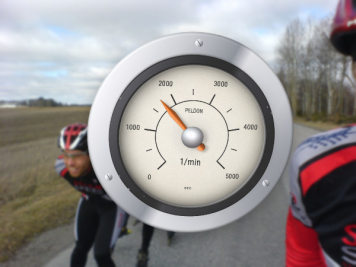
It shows value=1750 unit=rpm
